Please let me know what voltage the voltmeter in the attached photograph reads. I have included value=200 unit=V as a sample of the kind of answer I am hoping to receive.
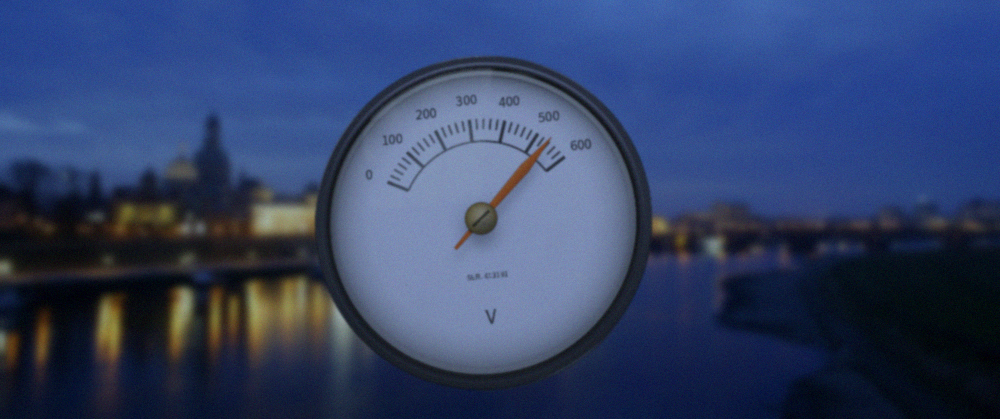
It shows value=540 unit=V
